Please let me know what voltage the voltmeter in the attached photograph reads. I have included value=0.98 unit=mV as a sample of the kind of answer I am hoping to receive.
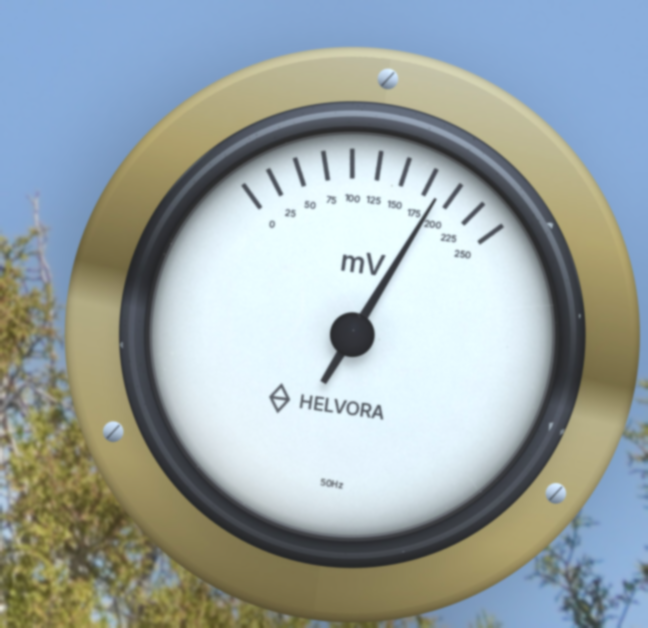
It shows value=187.5 unit=mV
